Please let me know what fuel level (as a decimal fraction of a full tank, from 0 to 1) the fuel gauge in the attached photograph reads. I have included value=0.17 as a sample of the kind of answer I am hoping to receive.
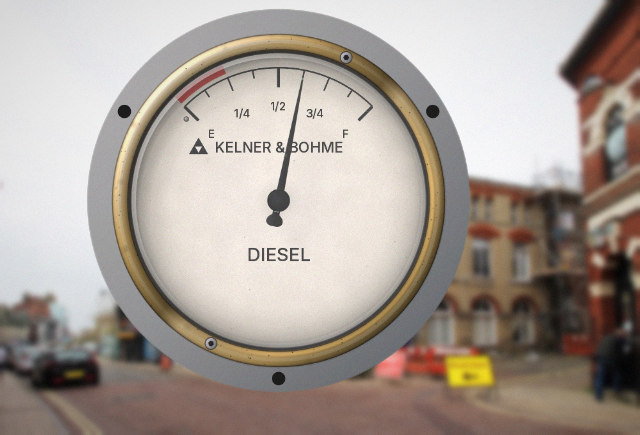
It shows value=0.625
